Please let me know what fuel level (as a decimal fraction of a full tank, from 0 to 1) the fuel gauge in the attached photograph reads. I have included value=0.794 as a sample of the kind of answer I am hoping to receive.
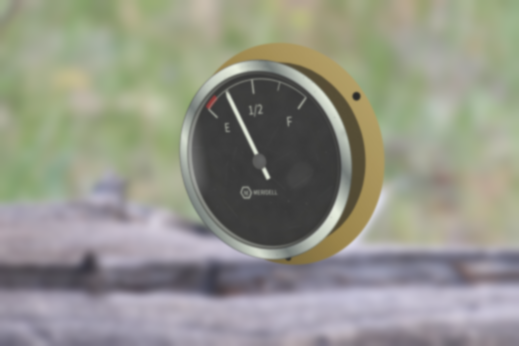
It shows value=0.25
